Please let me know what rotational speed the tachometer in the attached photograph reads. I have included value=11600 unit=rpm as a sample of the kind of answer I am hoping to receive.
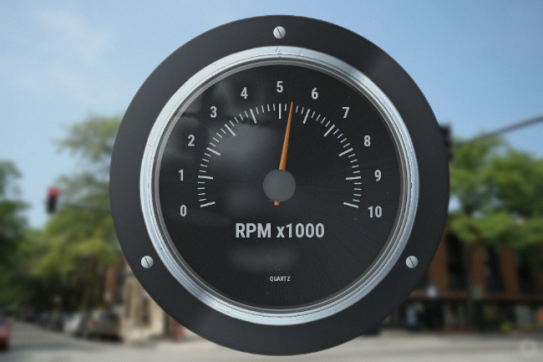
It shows value=5400 unit=rpm
